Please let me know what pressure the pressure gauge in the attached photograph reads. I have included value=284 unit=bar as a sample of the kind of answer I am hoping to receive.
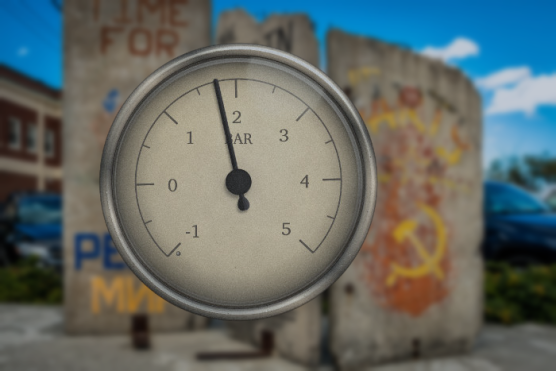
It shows value=1.75 unit=bar
